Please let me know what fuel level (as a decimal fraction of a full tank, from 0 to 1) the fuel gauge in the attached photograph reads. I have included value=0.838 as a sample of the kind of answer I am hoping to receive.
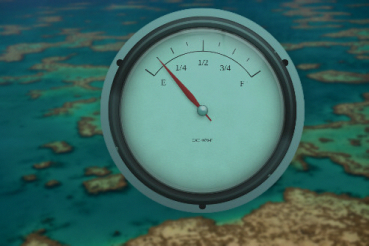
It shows value=0.125
